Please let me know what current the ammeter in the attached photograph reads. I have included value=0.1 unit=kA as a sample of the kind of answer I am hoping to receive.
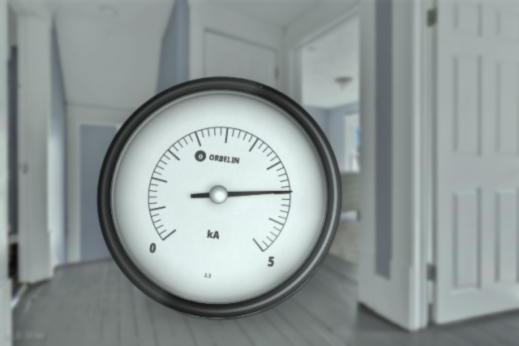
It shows value=4 unit=kA
